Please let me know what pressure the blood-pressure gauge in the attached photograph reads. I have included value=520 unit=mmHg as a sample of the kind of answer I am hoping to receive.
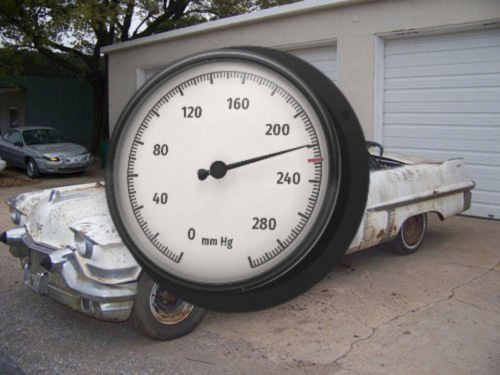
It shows value=220 unit=mmHg
